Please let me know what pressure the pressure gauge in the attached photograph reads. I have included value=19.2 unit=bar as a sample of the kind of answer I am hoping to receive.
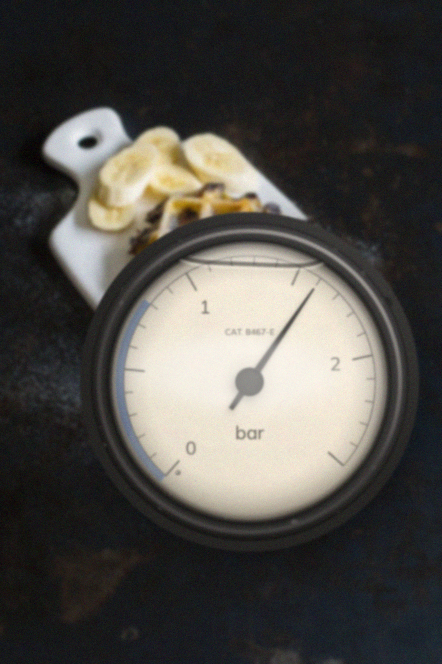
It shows value=1.6 unit=bar
